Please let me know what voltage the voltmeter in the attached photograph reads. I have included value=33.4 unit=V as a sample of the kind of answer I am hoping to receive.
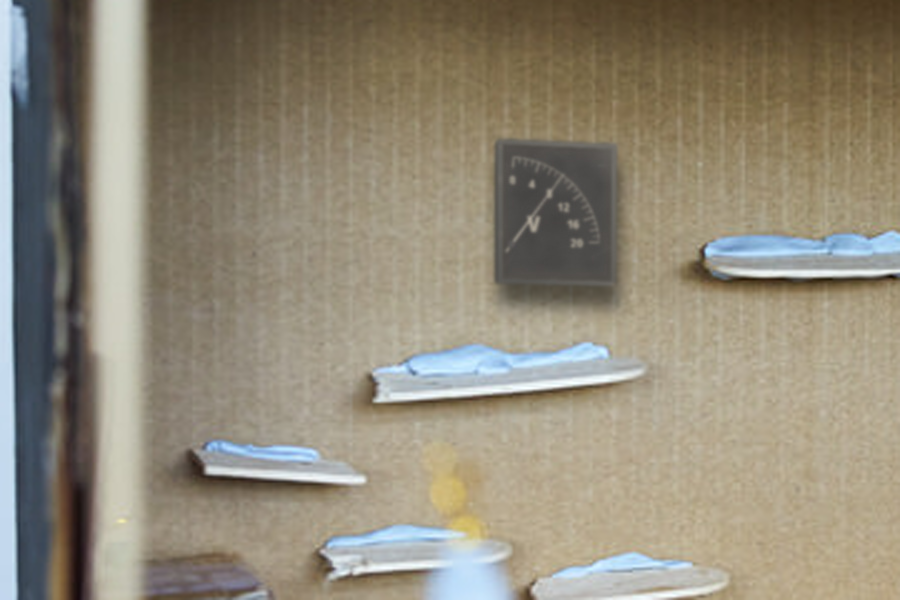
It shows value=8 unit=V
